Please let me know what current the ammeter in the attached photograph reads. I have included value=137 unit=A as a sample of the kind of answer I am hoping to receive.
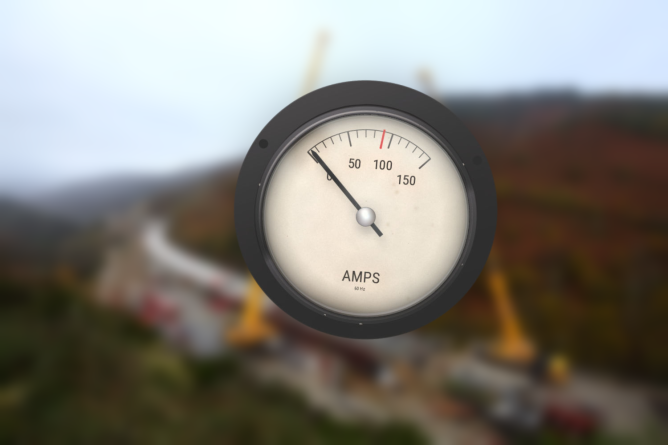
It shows value=5 unit=A
